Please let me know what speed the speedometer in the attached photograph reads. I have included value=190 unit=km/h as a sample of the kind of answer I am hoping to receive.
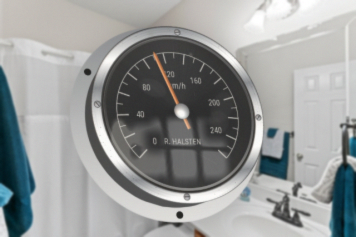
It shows value=110 unit=km/h
